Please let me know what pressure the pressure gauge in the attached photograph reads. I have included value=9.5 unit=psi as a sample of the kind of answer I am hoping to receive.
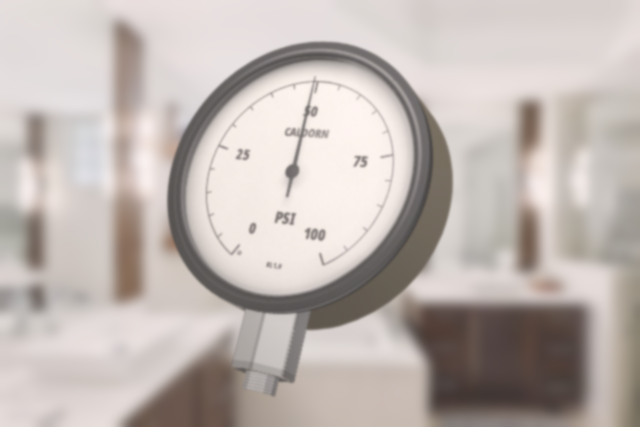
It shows value=50 unit=psi
